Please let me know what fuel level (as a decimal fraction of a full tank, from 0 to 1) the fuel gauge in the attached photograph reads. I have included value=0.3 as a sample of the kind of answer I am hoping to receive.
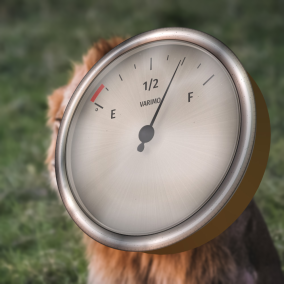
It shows value=0.75
